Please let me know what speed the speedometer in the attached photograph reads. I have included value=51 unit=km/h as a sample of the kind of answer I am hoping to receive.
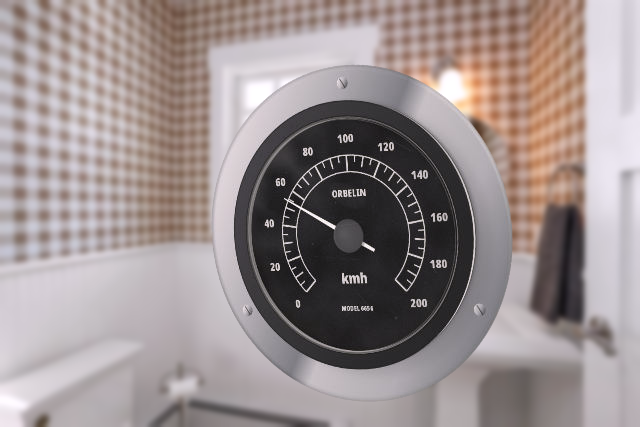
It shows value=55 unit=km/h
